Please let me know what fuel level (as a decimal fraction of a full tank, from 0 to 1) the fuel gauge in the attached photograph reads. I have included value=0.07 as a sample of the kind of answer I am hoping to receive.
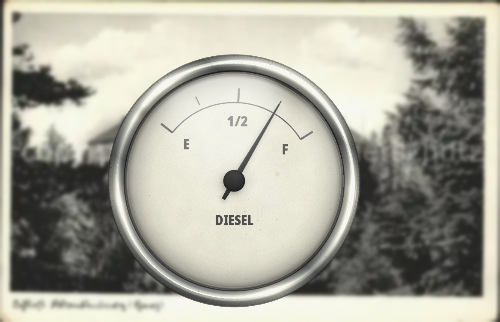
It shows value=0.75
